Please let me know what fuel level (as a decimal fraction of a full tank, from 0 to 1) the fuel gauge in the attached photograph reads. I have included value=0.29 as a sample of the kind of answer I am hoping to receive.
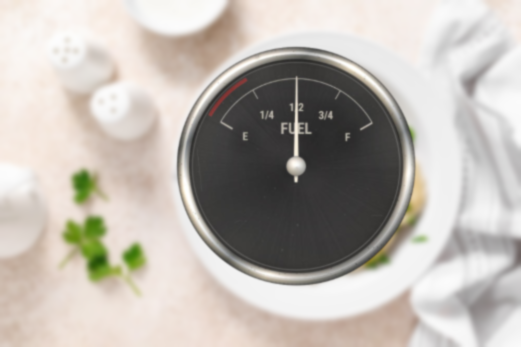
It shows value=0.5
